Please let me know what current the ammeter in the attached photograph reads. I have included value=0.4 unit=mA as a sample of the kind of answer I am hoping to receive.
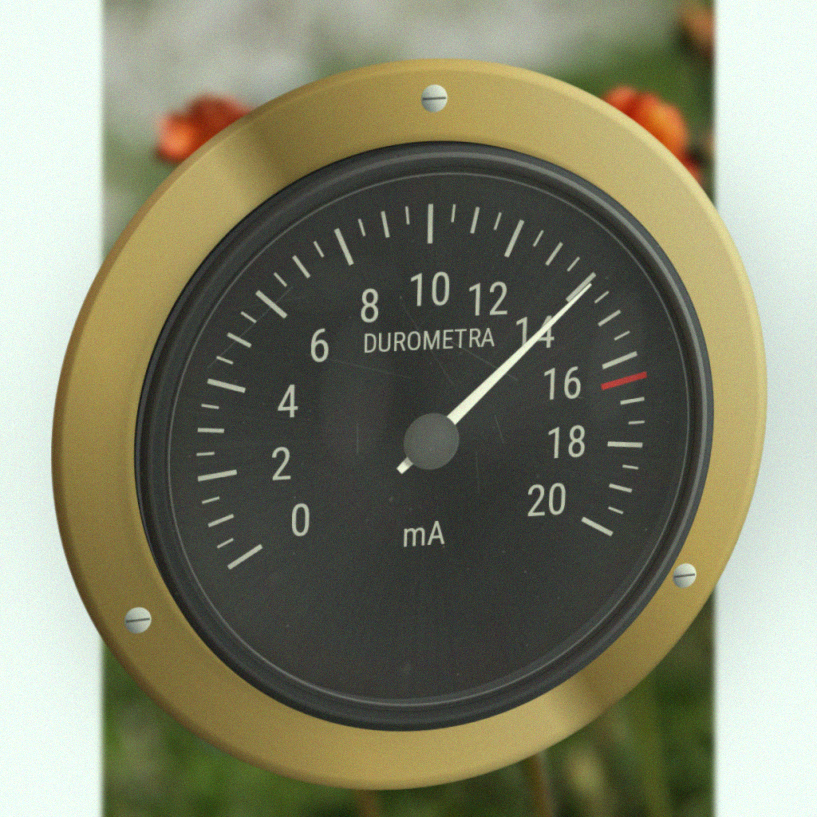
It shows value=14 unit=mA
